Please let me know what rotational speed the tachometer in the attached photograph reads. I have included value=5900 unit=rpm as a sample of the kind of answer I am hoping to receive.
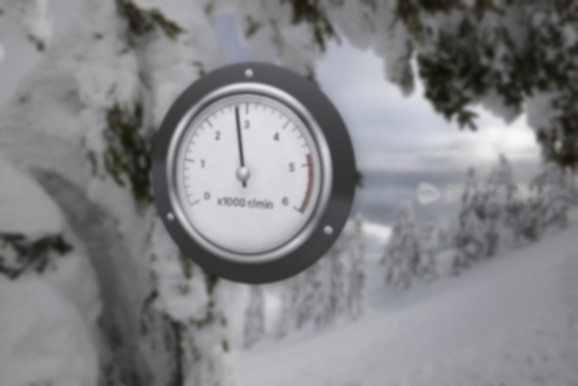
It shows value=2800 unit=rpm
